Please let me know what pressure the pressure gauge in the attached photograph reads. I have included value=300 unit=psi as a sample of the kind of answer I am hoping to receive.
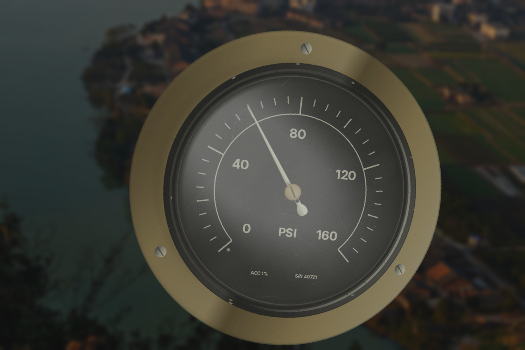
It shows value=60 unit=psi
